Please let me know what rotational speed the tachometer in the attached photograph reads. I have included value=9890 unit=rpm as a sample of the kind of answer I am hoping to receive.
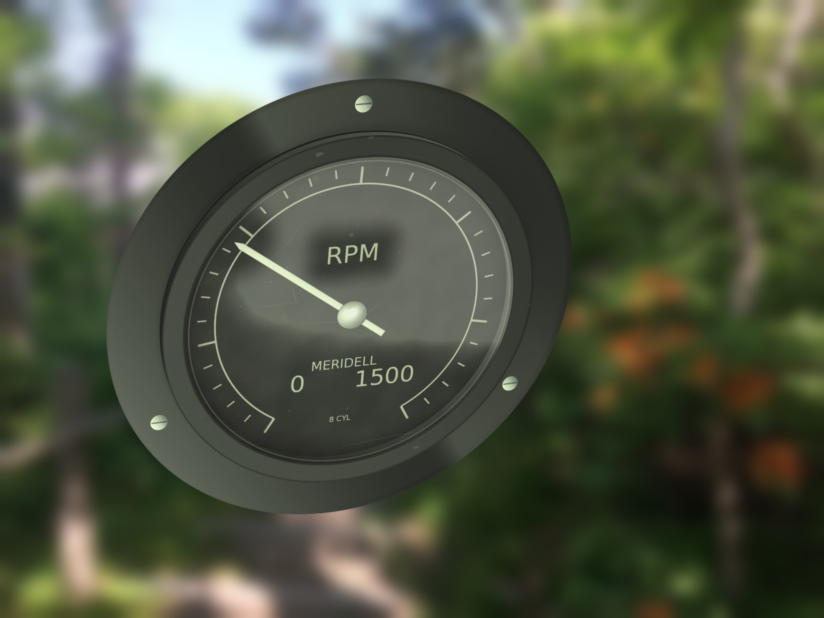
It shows value=475 unit=rpm
